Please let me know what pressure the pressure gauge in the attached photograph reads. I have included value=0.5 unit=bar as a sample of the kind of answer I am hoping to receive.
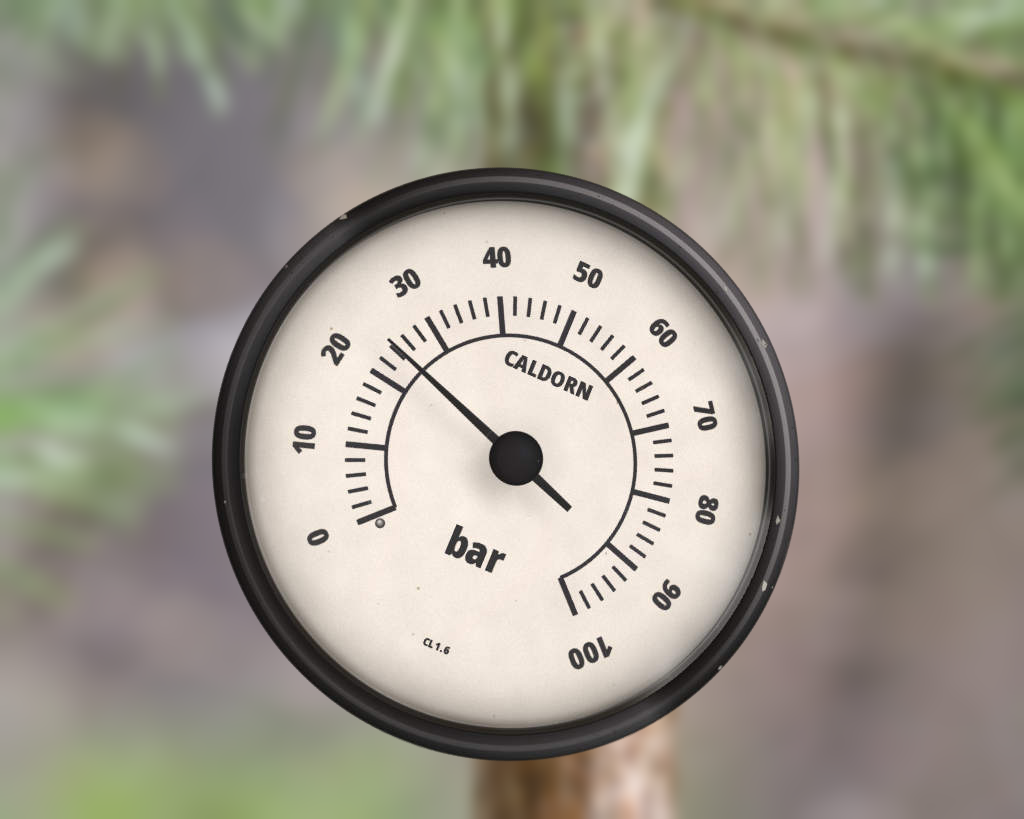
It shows value=24 unit=bar
